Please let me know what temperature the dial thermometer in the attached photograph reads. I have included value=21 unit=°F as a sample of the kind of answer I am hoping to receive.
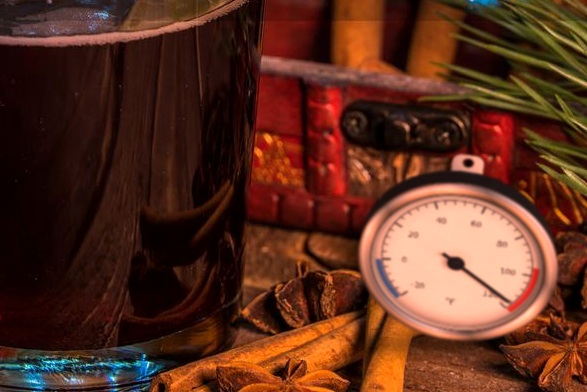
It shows value=116 unit=°F
